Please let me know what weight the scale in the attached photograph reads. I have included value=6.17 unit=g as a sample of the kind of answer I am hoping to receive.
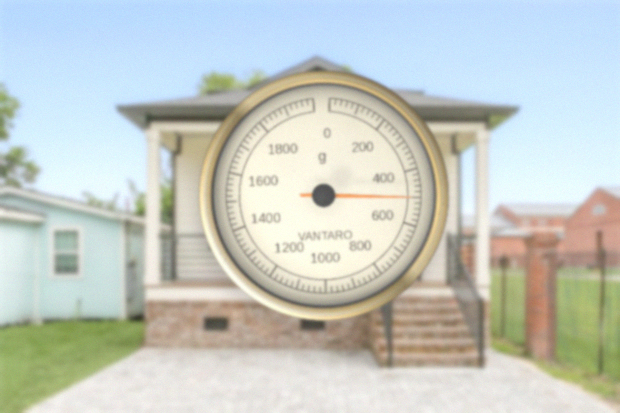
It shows value=500 unit=g
